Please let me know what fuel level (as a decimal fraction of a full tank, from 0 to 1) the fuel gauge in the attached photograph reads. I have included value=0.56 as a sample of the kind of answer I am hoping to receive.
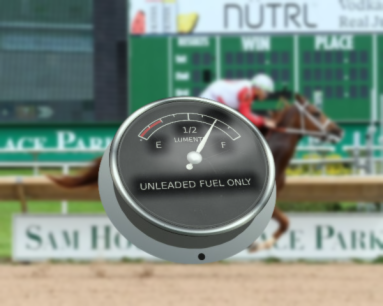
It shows value=0.75
